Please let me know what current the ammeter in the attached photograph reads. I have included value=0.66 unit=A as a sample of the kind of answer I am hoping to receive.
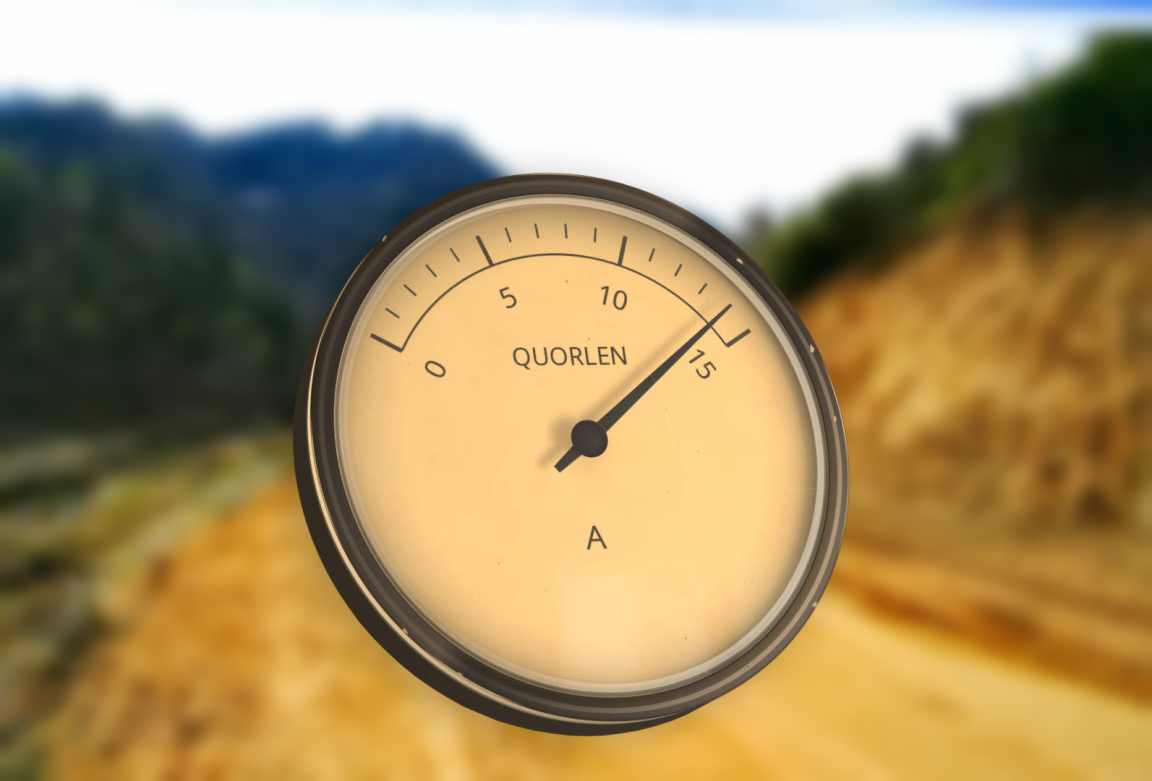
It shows value=14 unit=A
